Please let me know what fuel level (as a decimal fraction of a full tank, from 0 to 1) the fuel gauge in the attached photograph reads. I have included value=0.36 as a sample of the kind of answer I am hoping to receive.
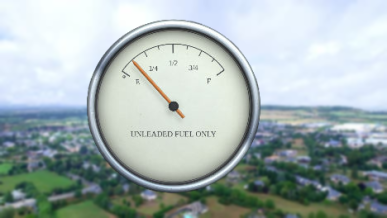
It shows value=0.125
